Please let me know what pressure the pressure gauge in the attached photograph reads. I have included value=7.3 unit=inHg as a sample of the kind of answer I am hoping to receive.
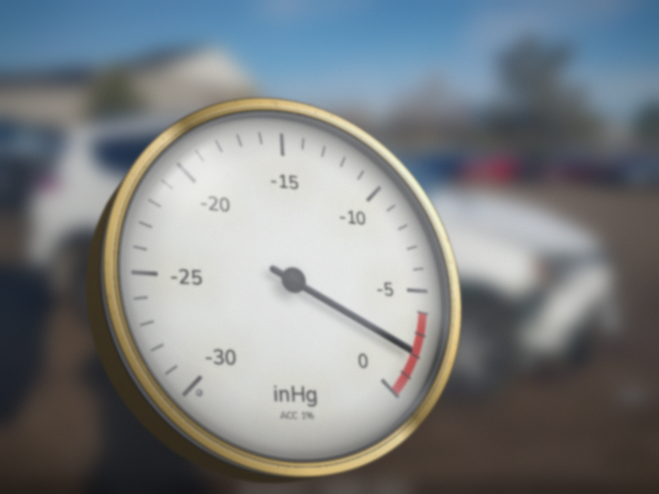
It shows value=-2 unit=inHg
